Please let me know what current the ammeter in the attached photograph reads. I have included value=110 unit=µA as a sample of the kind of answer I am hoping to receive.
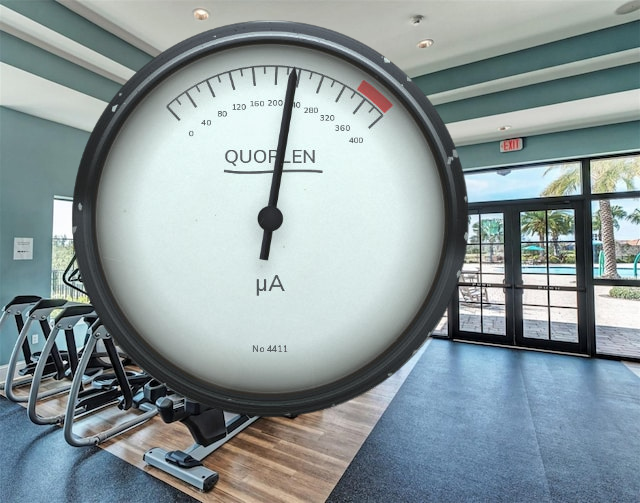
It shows value=230 unit=µA
